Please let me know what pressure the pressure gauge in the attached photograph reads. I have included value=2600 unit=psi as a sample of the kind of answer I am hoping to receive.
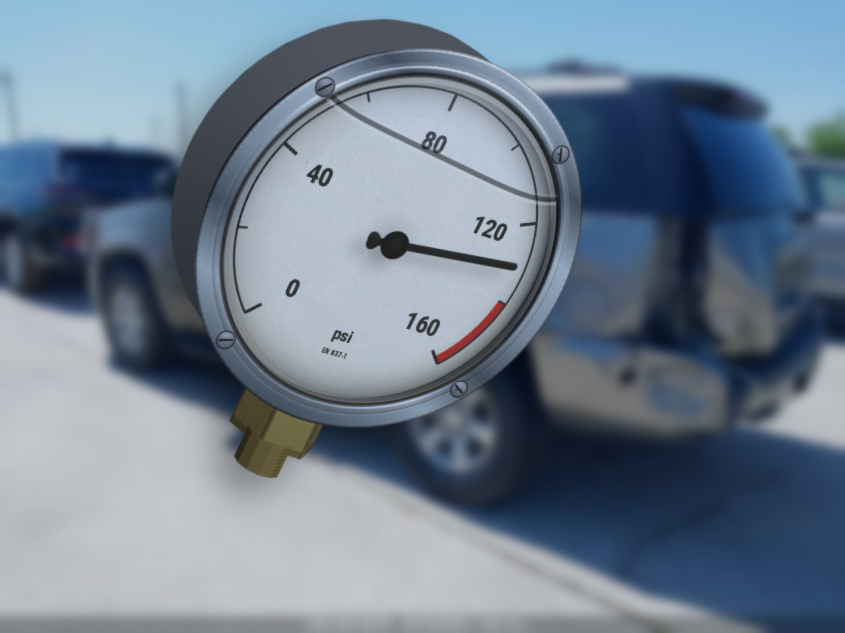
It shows value=130 unit=psi
